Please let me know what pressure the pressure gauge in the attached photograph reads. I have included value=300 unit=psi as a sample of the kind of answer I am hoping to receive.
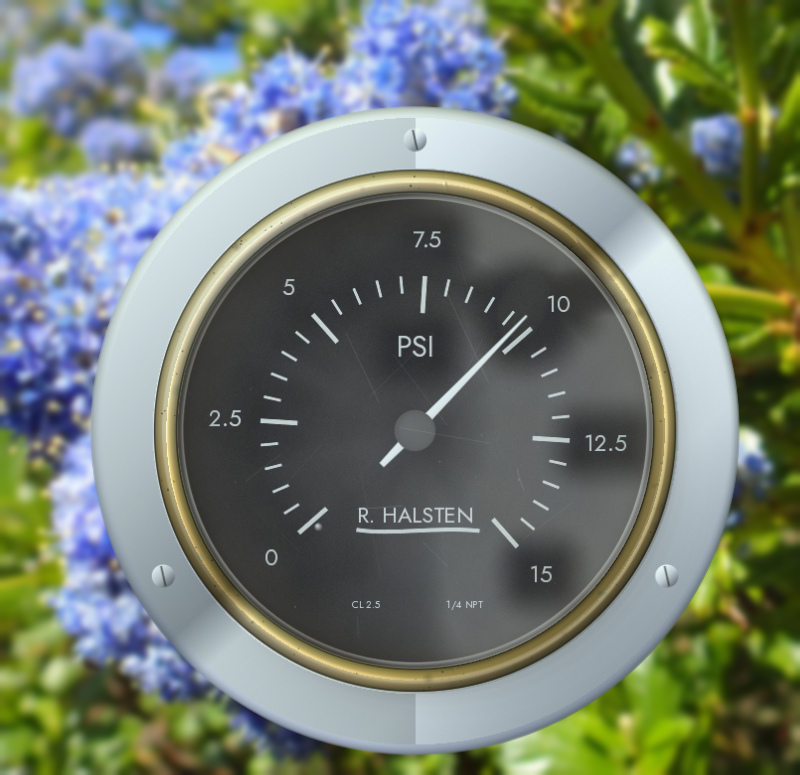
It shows value=9.75 unit=psi
